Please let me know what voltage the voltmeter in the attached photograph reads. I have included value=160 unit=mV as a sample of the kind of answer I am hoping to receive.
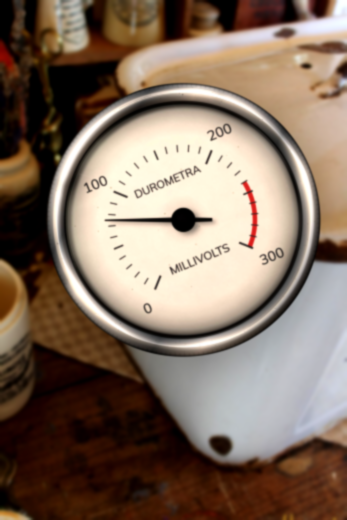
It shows value=75 unit=mV
